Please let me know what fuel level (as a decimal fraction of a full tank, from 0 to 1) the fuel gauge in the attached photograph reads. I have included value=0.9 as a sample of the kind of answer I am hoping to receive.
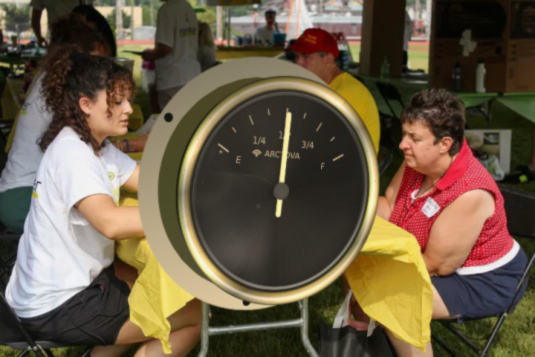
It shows value=0.5
